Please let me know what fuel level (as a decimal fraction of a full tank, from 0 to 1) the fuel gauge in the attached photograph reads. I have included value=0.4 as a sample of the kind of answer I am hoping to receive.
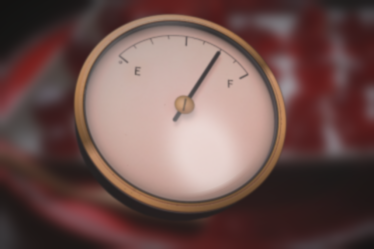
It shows value=0.75
